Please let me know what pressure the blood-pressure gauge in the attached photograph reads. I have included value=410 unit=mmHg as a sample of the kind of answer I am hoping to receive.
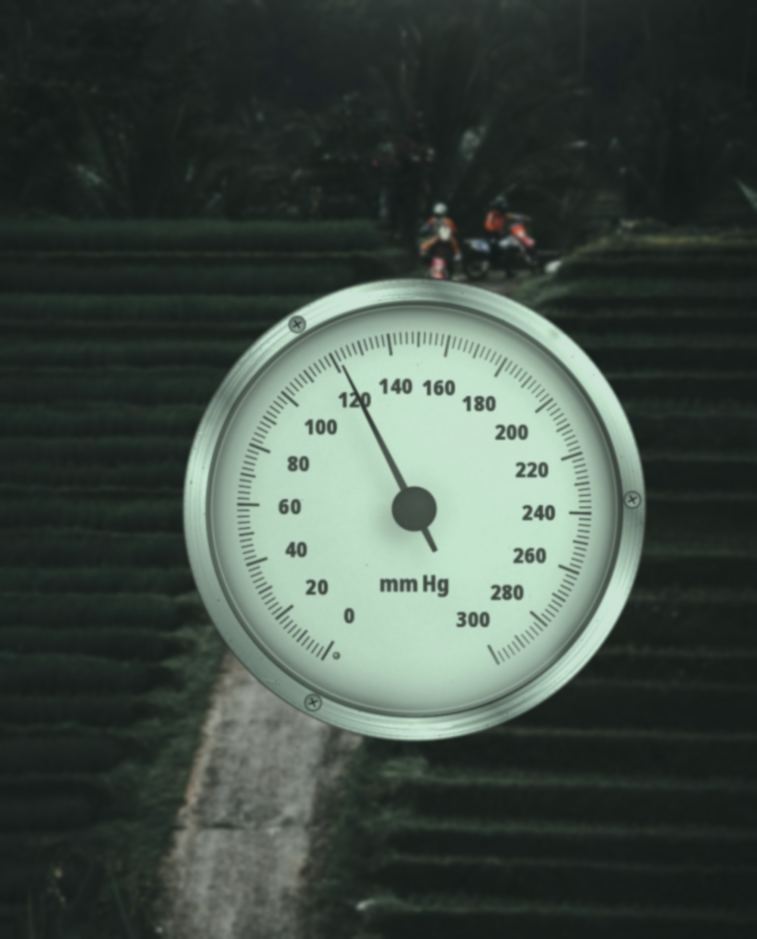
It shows value=122 unit=mmHg
